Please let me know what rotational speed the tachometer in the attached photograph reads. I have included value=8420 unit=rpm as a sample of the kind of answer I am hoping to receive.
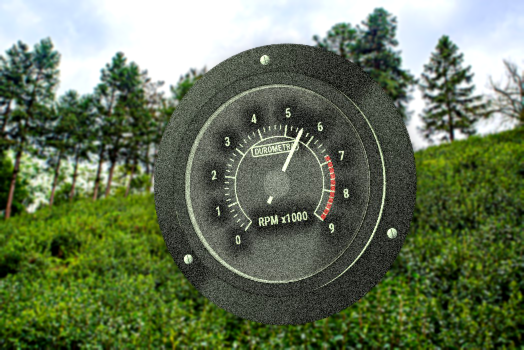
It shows value=5600 unit=rpm
